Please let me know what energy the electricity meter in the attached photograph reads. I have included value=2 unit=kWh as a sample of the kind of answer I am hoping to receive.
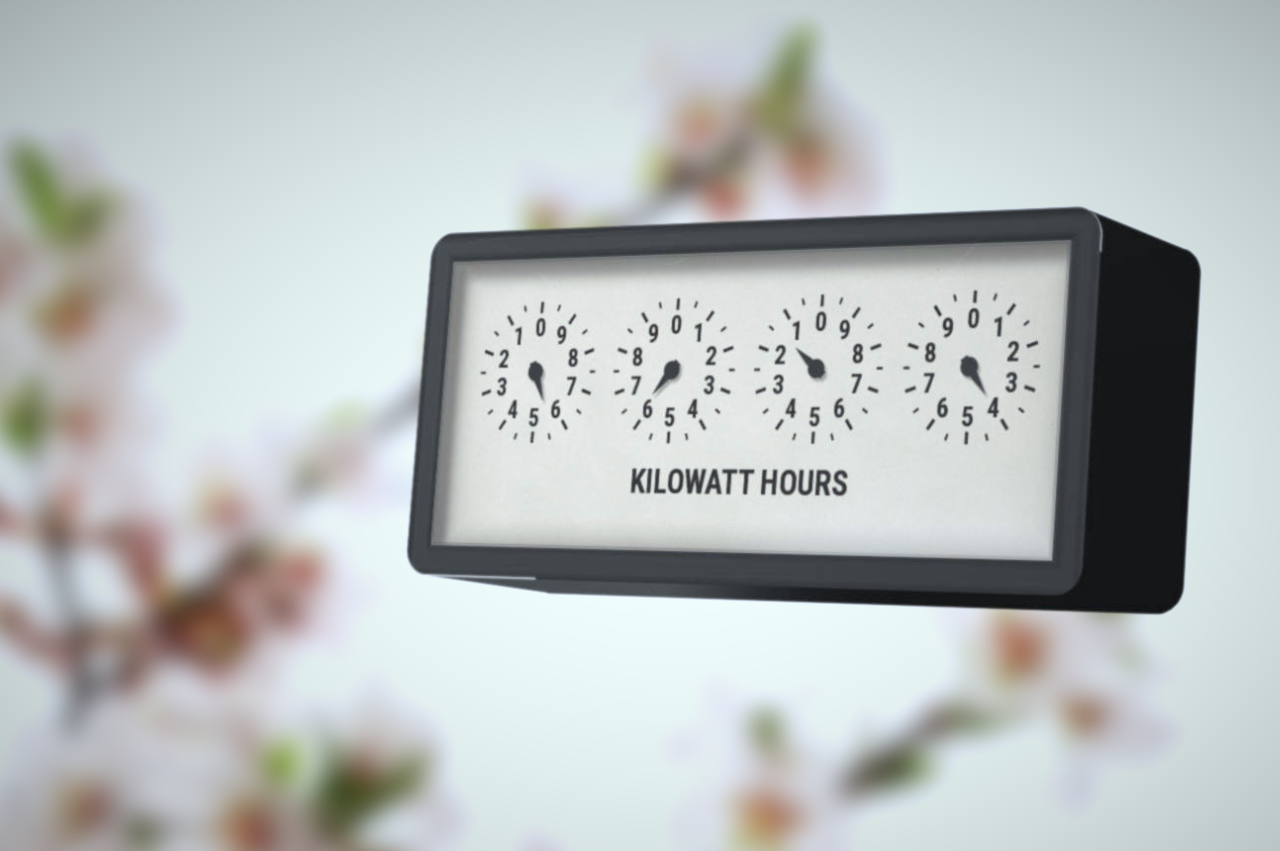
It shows value=5614 unit=kWh
